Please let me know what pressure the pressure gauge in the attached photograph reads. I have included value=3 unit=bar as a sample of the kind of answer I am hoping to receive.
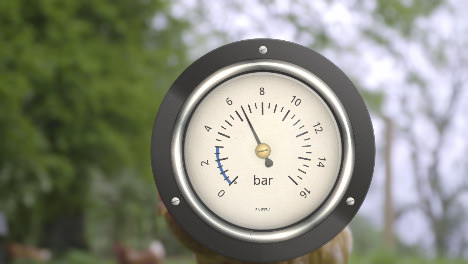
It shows value=6.5 unit=bar
